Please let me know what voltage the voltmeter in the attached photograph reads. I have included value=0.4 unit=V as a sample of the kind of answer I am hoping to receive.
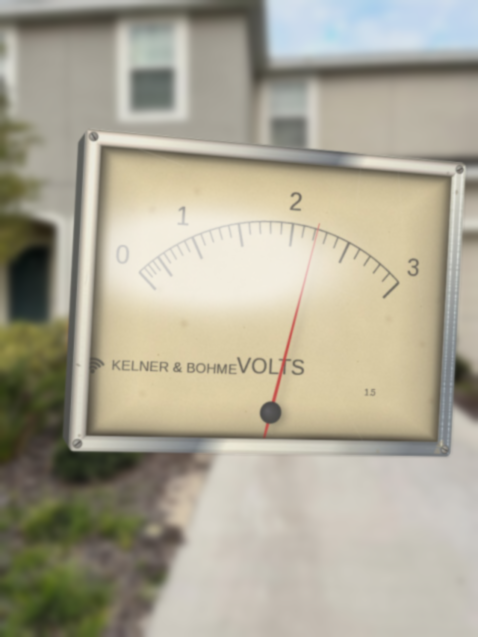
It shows value=2.2 unit=V
